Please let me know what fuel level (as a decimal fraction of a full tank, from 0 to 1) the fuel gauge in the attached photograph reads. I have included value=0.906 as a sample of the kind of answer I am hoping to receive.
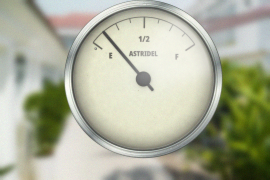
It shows value=0.125
